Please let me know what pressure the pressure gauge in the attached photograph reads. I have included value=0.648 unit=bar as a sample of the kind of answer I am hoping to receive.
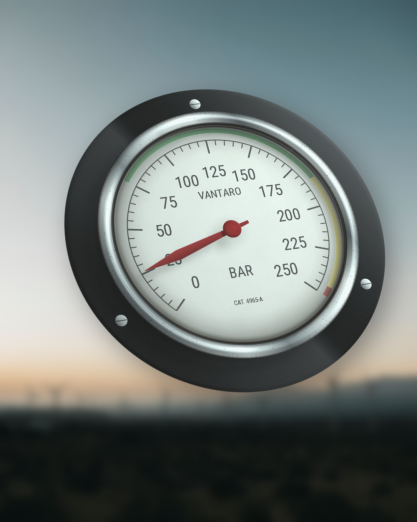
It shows value=25 unit=bar
